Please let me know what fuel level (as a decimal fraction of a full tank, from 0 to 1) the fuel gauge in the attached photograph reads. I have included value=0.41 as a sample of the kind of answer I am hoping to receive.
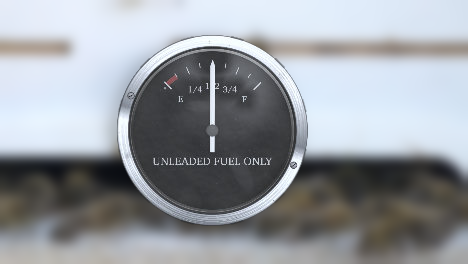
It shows value=0.5
